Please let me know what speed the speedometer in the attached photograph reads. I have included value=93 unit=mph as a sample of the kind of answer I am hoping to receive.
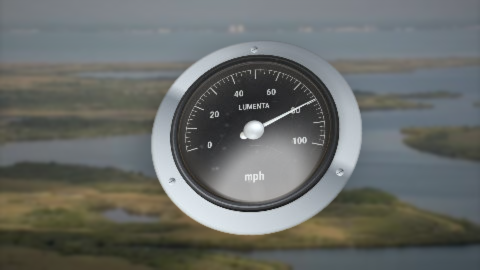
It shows value=80 unit=mph
